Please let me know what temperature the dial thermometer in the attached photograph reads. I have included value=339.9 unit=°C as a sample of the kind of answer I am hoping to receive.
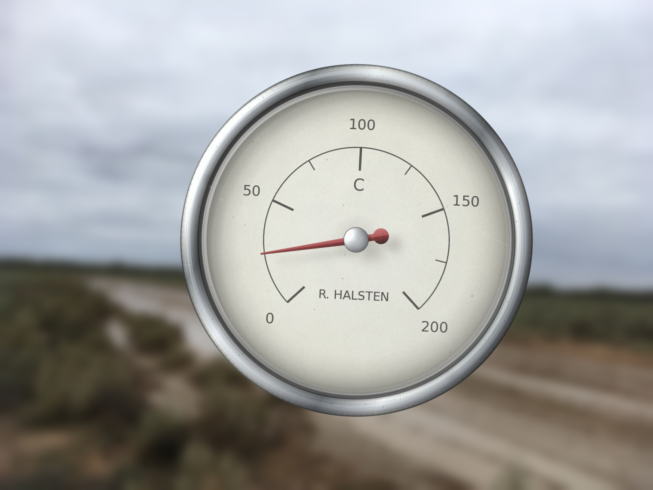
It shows value=25 unit=°C
